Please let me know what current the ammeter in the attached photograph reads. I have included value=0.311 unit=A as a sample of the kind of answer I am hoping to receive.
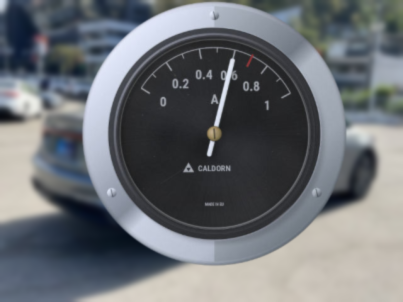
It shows value=0.6 unit=A
